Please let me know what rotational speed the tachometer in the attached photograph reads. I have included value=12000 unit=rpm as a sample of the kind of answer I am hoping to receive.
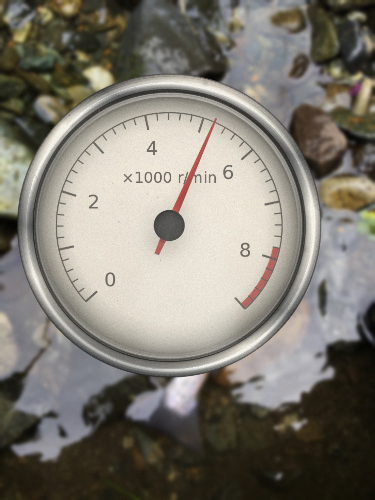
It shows value=5200 unit=rpm
